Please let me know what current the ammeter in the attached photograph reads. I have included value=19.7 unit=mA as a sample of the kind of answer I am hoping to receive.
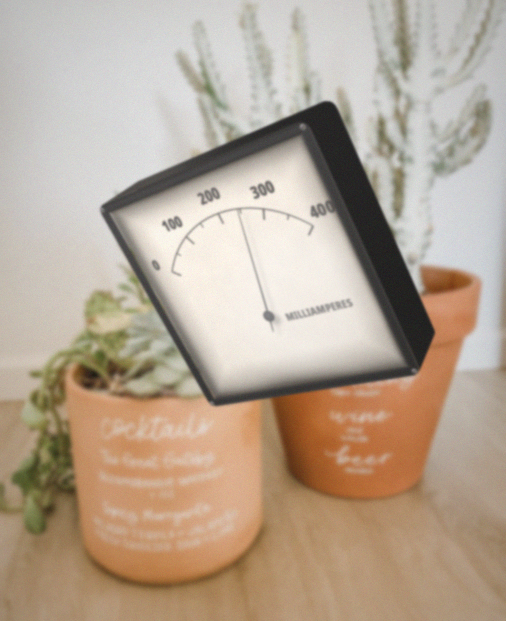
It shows value=250 unit=mA
